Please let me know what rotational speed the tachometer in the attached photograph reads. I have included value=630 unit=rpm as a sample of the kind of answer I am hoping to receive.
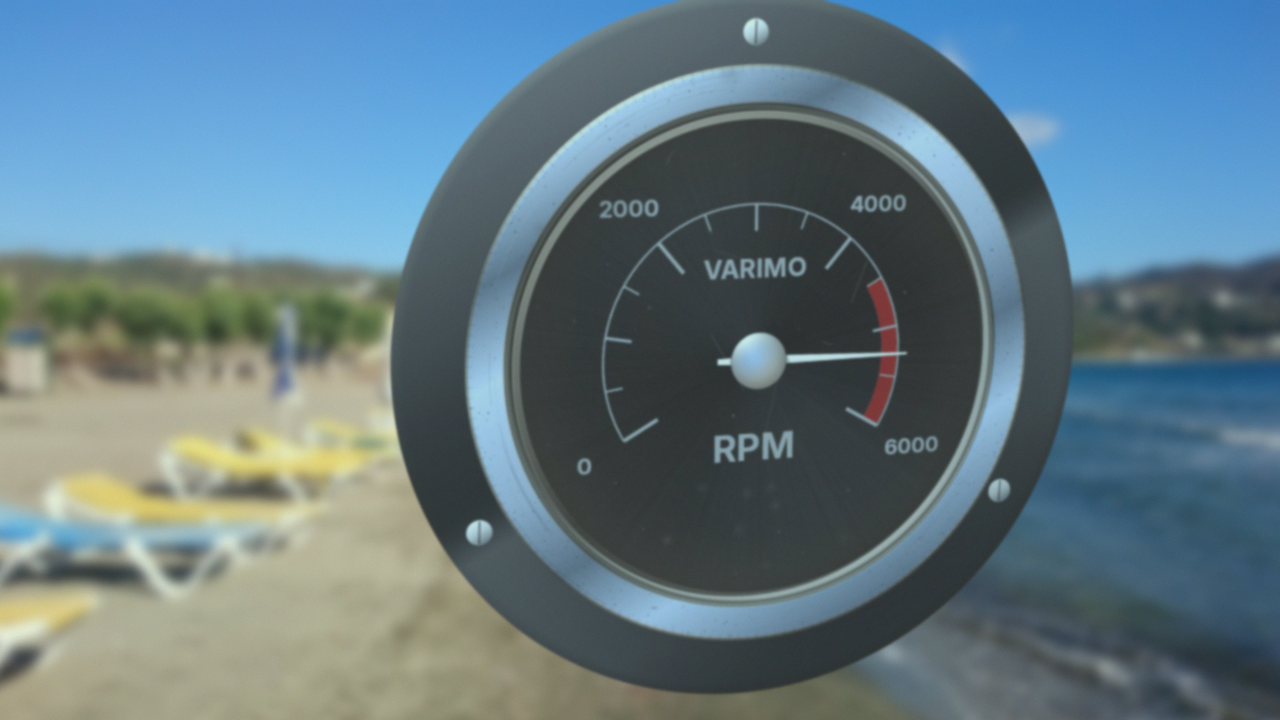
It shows value=5250 unit=rpm
